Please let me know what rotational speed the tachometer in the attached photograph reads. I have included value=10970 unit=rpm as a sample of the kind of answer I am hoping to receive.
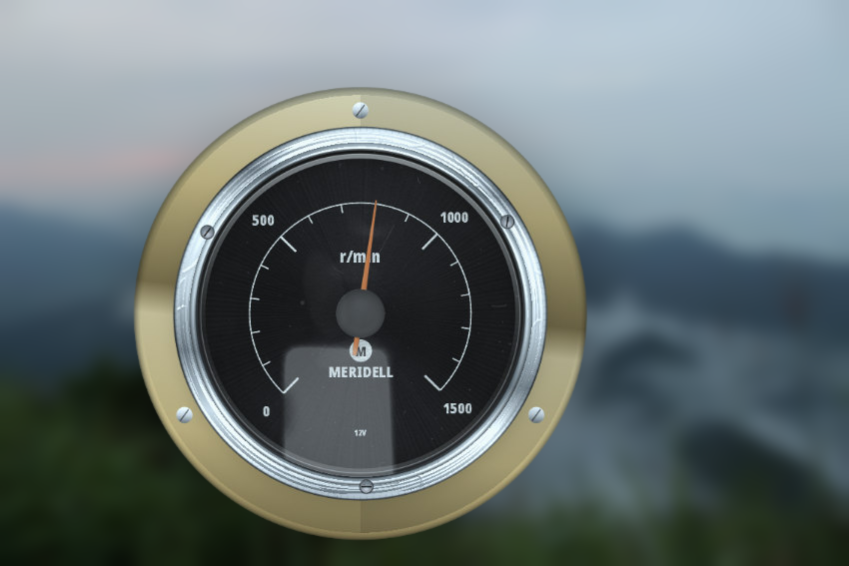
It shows value=800 unit=rpm
